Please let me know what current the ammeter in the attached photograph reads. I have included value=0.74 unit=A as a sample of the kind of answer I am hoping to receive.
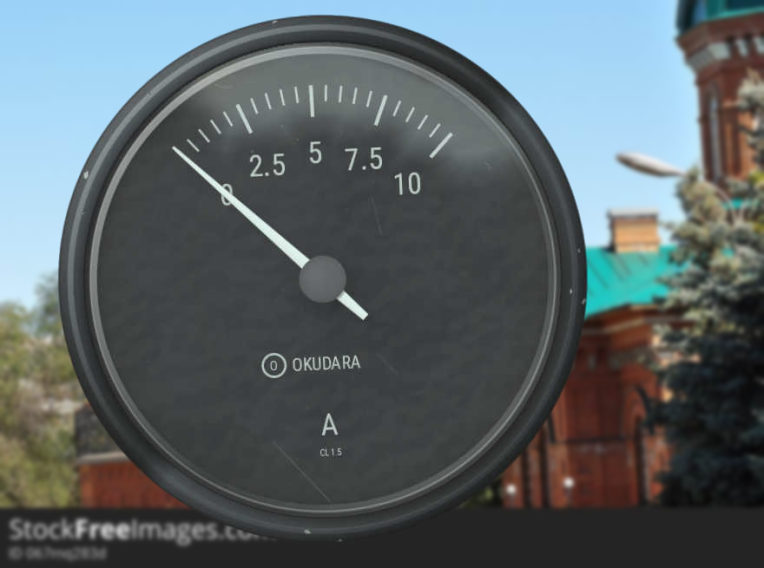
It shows value=0 unit=A
